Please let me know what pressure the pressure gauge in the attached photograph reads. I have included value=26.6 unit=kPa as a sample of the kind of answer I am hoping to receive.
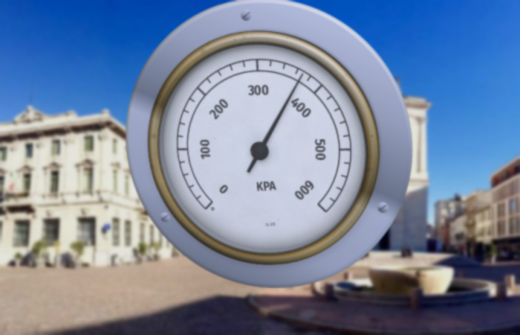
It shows value=370 unit=kPa
